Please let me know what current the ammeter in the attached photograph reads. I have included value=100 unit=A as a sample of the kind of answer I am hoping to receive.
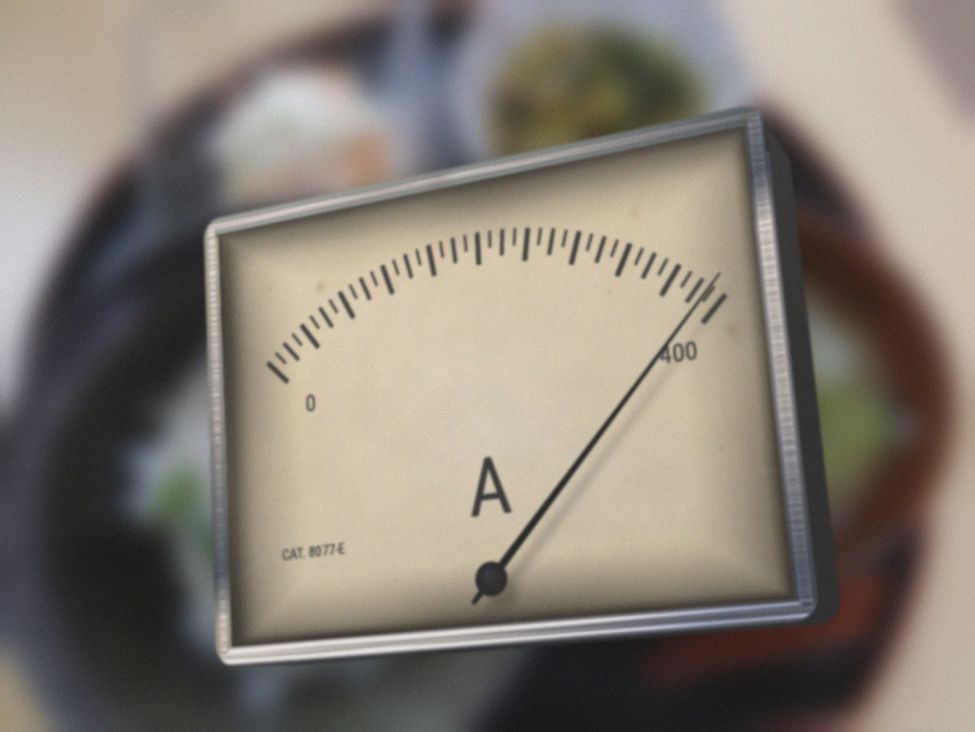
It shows value=390 unit=A
